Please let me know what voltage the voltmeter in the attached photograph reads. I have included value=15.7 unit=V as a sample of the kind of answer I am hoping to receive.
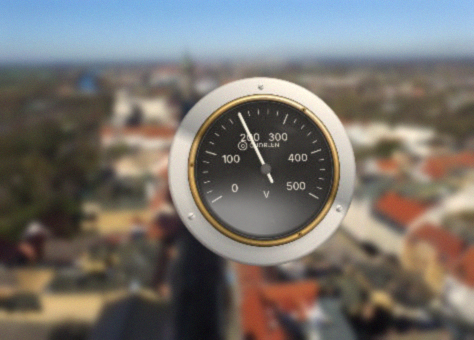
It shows value=200 unit=V
